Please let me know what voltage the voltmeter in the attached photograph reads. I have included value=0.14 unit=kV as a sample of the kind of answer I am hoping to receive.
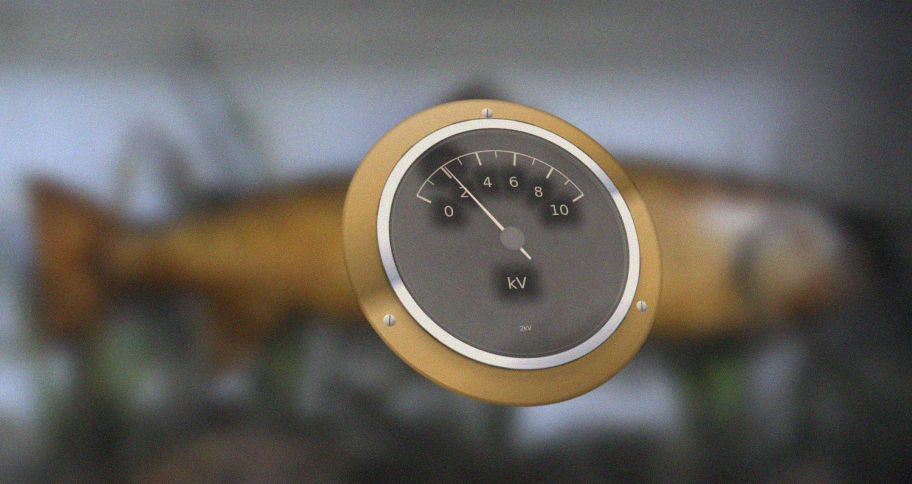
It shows value=2 unit=kV
